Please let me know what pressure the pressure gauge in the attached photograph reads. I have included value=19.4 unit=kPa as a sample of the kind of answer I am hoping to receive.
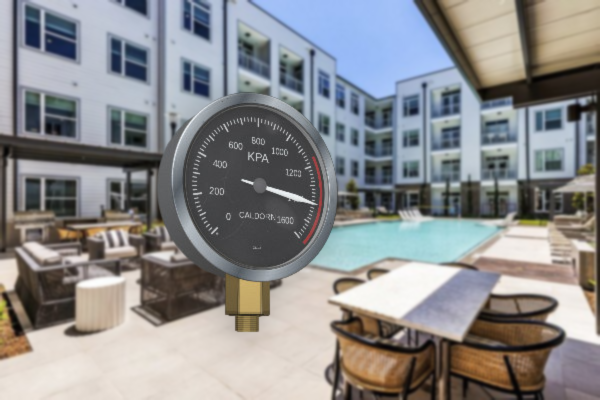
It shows value=1400 unit=kPa
